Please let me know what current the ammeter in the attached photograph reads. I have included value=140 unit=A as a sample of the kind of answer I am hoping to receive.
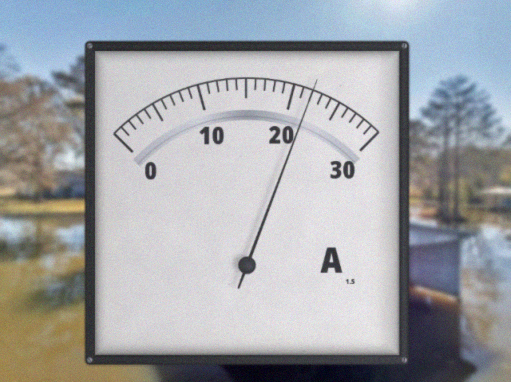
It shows value=22 unit=A
